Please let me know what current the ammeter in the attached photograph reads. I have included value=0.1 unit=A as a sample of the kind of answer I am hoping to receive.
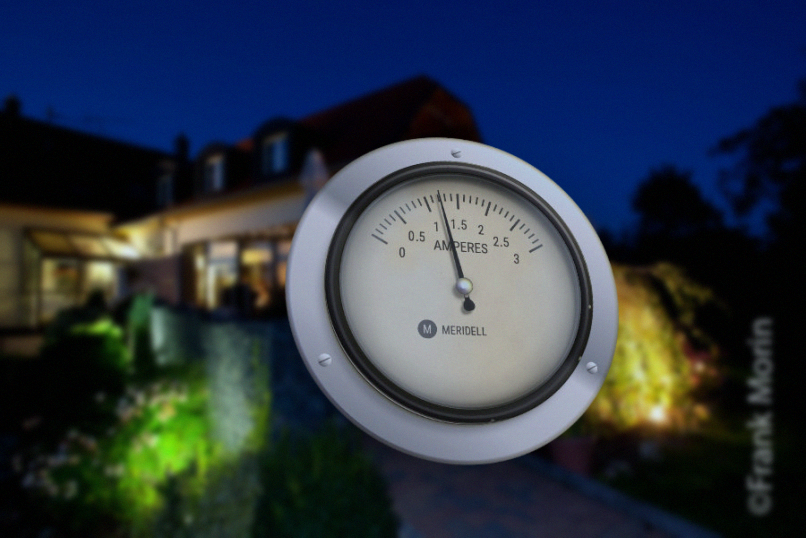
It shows value=1.2 unit=A
